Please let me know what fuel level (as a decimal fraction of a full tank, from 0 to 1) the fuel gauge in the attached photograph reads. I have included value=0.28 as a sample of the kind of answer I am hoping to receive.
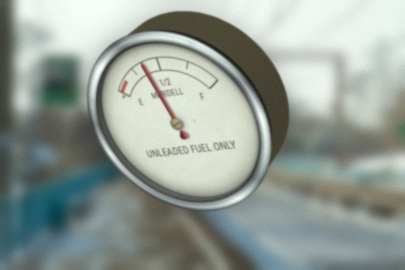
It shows value=0.375
